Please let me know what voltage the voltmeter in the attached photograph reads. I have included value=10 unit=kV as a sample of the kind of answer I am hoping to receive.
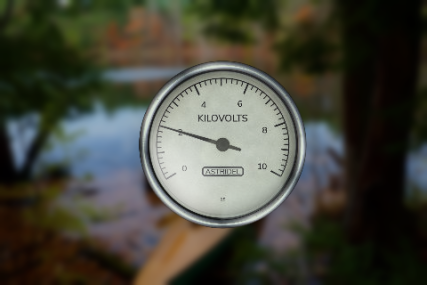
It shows value=2 unit=kV
